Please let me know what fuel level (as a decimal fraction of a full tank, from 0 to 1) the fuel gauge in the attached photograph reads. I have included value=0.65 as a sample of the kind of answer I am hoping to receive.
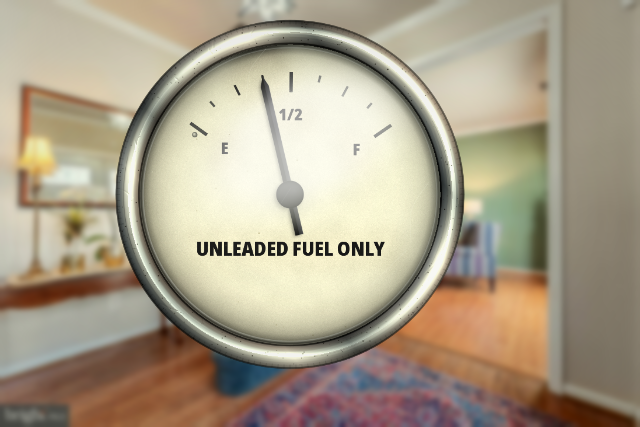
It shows value=0.375
